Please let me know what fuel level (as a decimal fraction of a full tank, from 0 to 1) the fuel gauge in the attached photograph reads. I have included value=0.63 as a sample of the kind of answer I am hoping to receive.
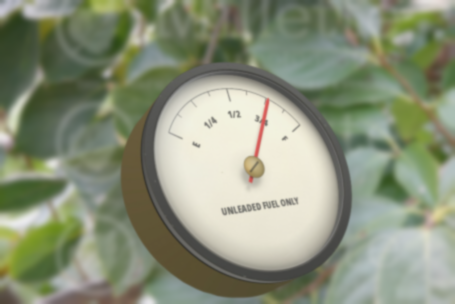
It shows value=0.75
